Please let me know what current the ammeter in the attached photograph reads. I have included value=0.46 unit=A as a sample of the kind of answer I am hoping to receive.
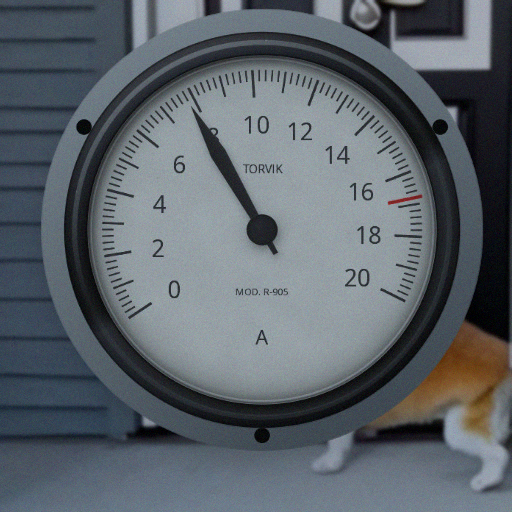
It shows value=7.8 unit=A
